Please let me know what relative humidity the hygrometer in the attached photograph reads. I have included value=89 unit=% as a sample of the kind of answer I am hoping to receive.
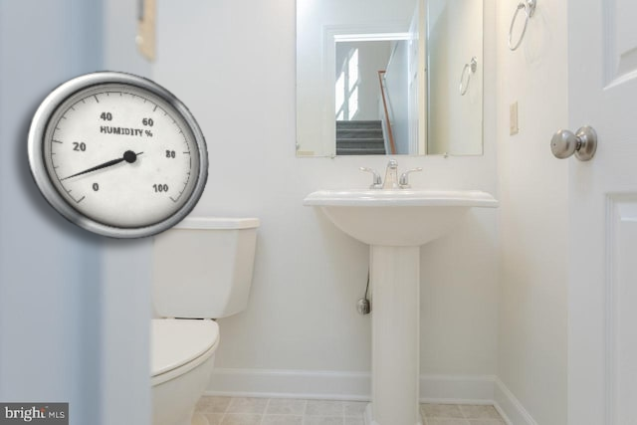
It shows value=8 unit=%
